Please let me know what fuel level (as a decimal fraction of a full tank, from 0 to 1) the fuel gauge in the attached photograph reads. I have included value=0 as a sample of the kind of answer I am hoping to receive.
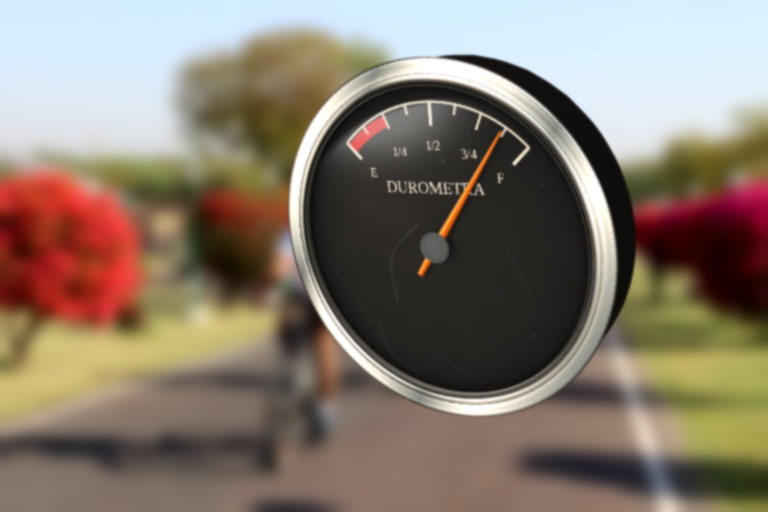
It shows value=0.875
